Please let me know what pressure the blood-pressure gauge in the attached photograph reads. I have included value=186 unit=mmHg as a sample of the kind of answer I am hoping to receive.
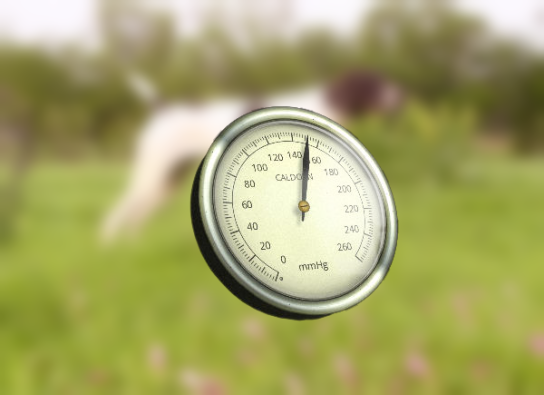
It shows value=150 unit=mmHg
